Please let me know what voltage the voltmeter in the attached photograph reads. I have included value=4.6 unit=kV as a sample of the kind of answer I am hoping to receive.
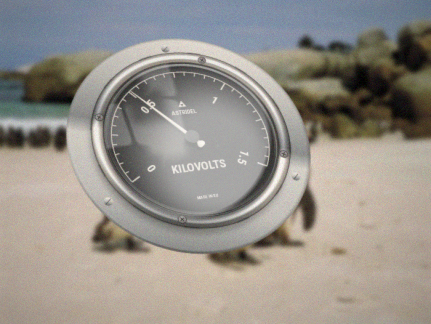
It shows value=0.5 unit=kV
